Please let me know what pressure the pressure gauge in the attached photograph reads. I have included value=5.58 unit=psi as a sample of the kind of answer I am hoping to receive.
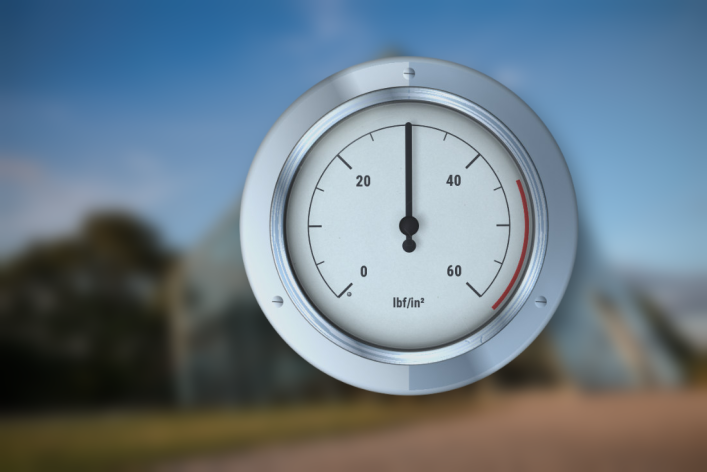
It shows value=30 unit=psi
